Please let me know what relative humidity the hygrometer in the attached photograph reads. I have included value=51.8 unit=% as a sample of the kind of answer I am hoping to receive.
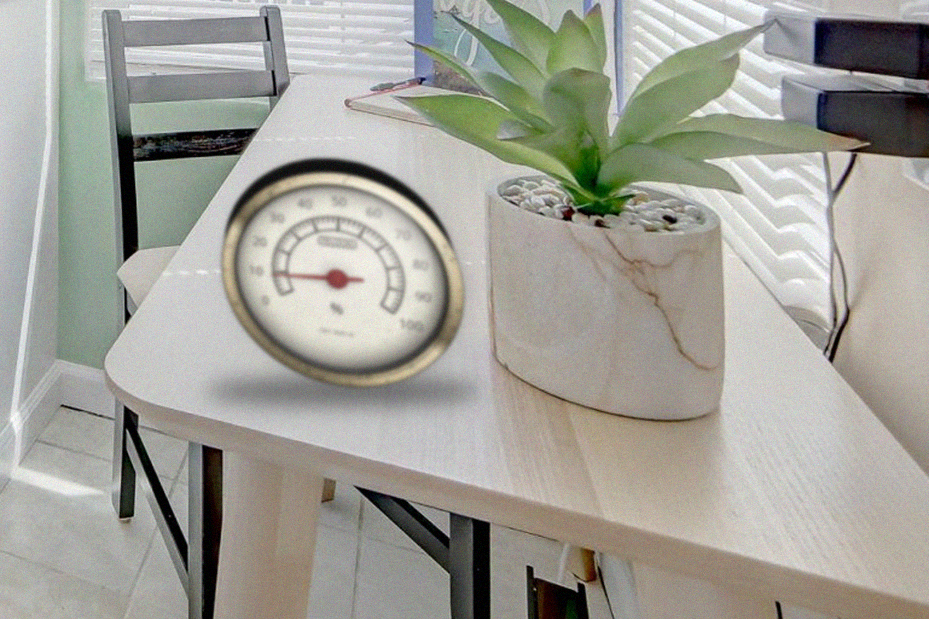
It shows value=10 unit=%
